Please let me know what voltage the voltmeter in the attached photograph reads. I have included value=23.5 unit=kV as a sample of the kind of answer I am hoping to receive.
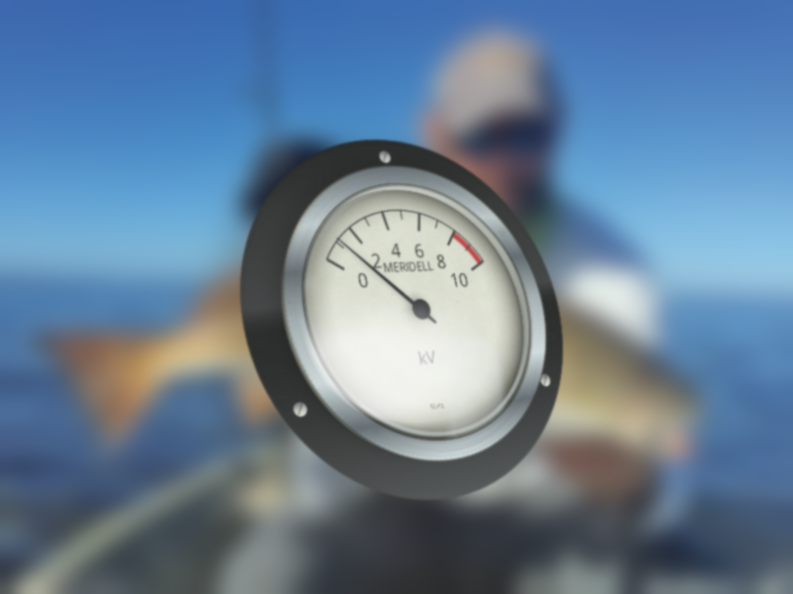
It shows value=1 unit=kV
